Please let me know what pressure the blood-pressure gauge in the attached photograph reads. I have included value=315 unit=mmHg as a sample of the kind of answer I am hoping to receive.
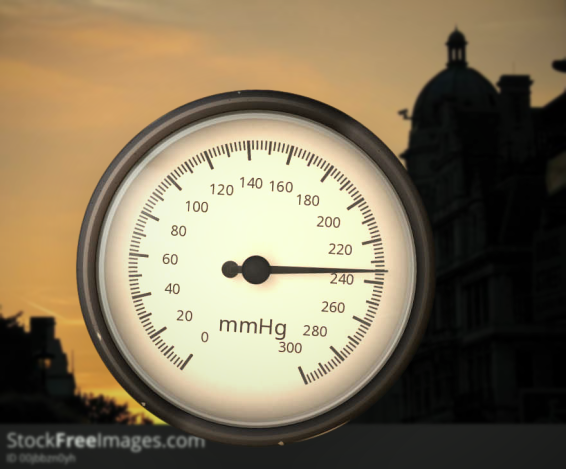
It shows value=234 unit=mmHg
